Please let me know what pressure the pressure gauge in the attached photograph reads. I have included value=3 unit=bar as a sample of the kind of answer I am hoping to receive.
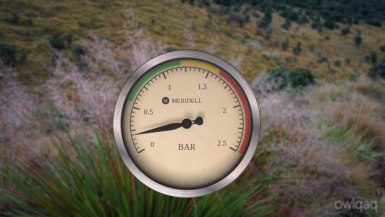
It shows value=0.2 unit=bar
